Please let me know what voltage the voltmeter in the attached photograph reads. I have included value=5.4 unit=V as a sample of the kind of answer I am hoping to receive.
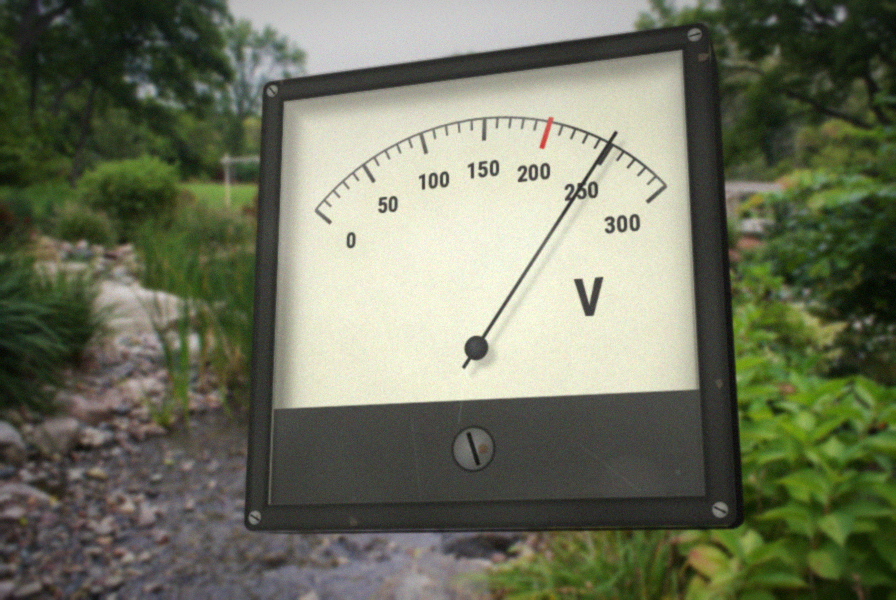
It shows value=250 unit=V
